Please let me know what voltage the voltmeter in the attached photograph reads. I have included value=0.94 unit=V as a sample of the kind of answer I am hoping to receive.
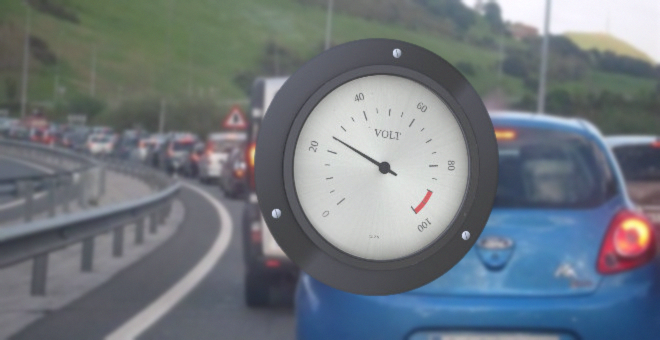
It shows value=25 unit=V
